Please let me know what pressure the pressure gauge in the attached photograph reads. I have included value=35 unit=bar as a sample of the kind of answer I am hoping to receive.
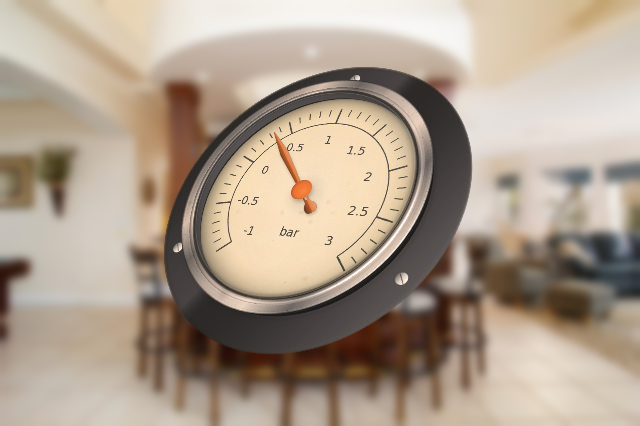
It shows value=0.35 unit=bar
